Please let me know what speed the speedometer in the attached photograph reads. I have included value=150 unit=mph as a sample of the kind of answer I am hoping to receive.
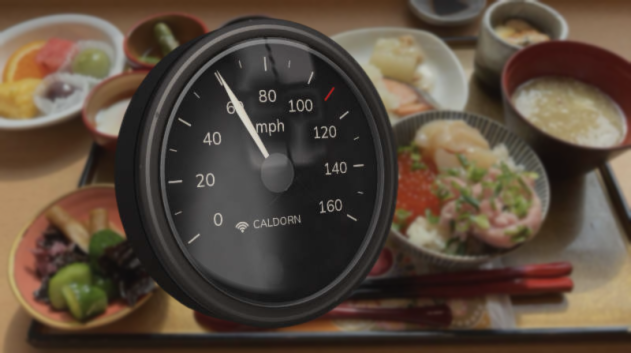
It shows value=60 unit=mph
